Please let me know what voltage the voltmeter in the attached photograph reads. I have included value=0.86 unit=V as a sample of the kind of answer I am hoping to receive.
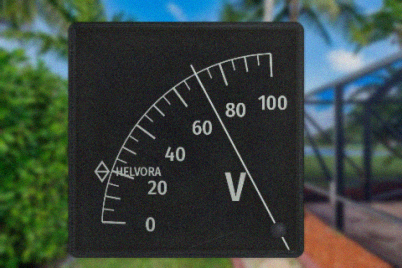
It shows value=70 unit=V
